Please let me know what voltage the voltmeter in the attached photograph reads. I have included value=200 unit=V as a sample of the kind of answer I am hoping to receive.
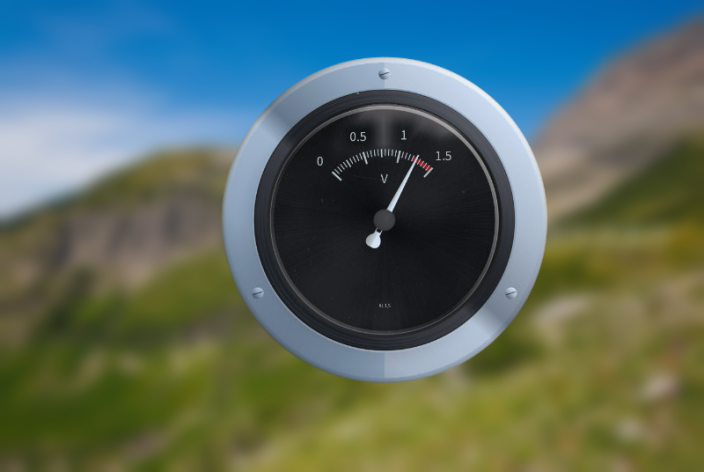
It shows value=1.25 unit=V
